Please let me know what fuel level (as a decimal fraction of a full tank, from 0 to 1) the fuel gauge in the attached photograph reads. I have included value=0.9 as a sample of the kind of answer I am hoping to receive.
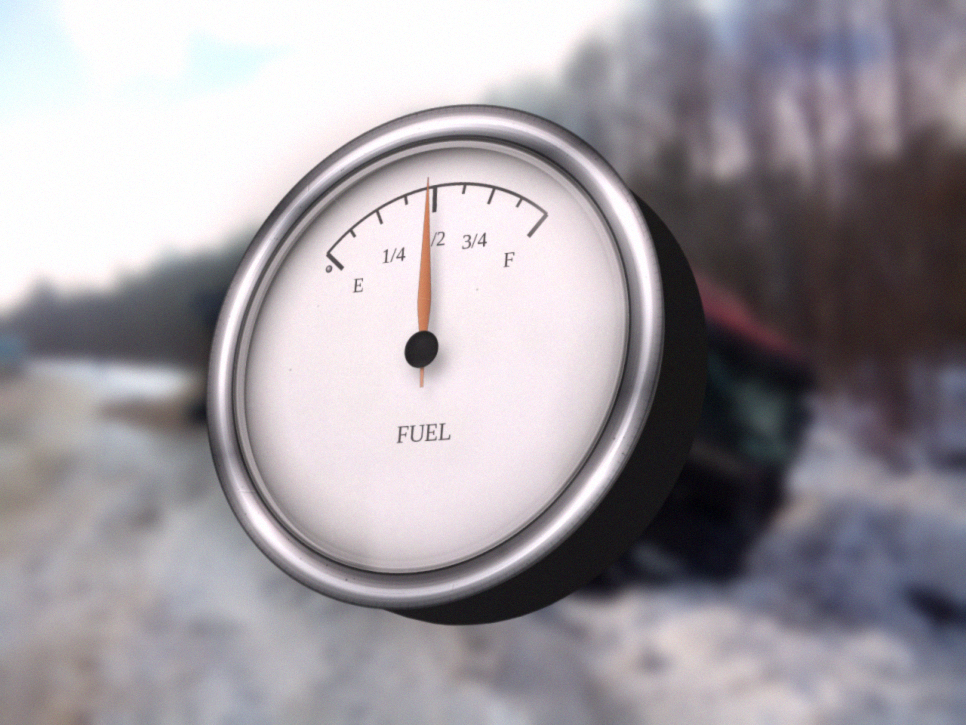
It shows value=0.5
